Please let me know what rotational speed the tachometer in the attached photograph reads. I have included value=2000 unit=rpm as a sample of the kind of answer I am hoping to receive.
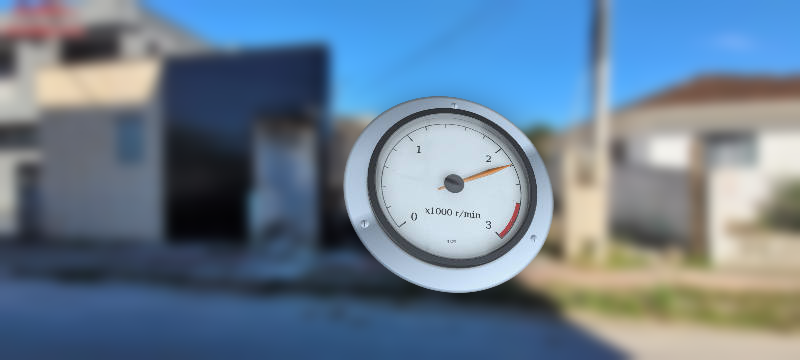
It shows value=2200 unit=rpm
